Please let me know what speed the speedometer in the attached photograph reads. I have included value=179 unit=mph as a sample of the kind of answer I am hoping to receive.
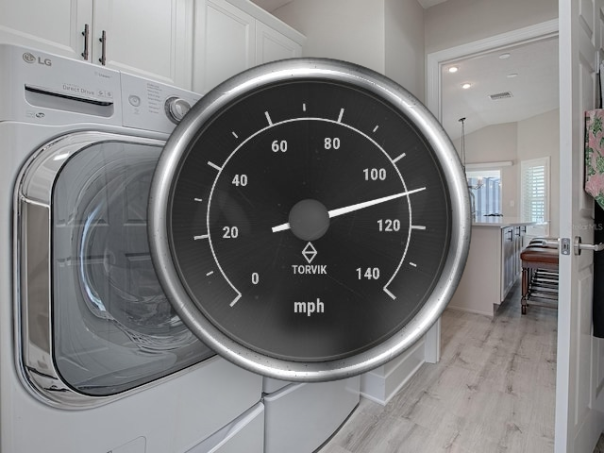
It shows value=110 unit=mph
